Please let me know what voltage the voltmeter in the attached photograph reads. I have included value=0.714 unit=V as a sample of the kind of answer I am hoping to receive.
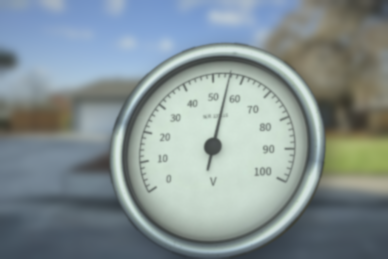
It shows value=56 unit=V
